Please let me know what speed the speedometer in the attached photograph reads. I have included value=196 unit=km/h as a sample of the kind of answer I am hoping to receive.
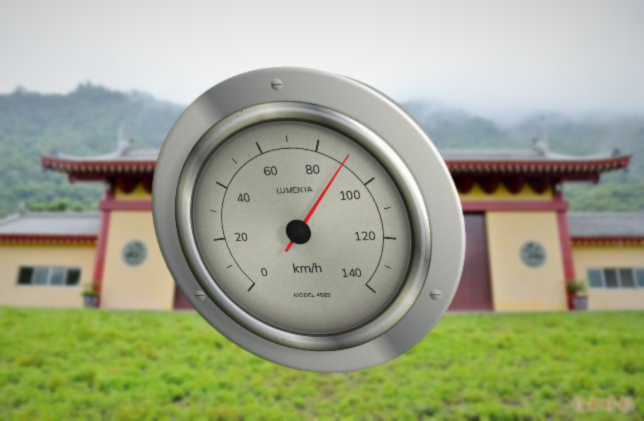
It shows value=90 unit=km/h
